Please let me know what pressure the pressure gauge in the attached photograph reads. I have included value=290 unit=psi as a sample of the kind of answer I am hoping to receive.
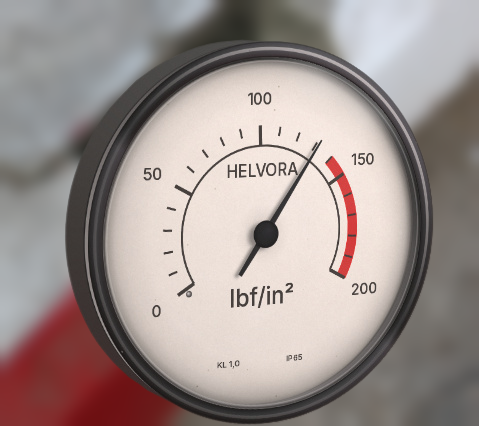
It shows value=130 unit=psi
